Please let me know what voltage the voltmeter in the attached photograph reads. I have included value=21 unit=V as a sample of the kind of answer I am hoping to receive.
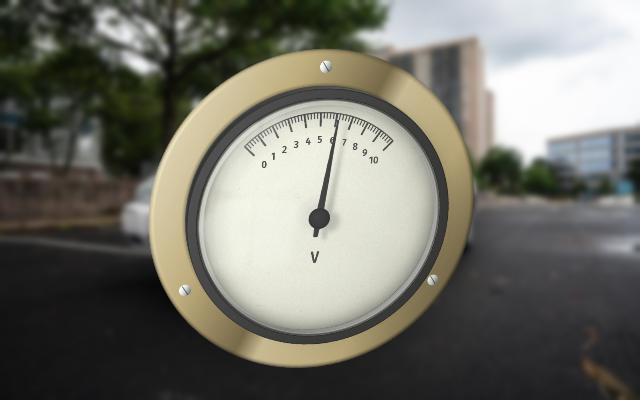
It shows value=6 unit=V
